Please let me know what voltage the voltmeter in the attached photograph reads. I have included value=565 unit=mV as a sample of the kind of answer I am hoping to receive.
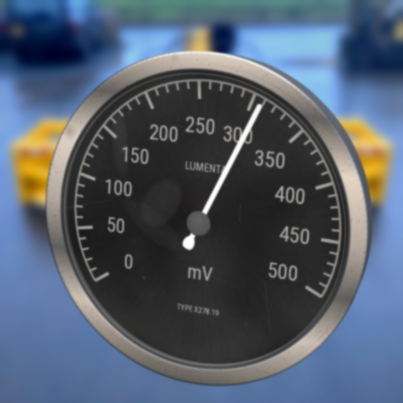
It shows value=310 unit=mV
